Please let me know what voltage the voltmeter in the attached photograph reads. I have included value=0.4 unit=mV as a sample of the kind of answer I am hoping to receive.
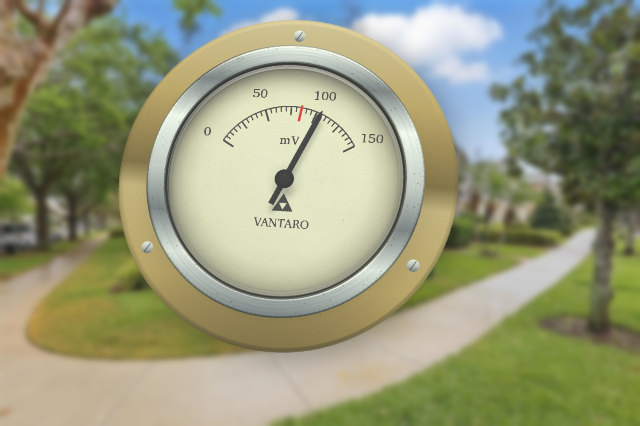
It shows value=105 unit=mV
